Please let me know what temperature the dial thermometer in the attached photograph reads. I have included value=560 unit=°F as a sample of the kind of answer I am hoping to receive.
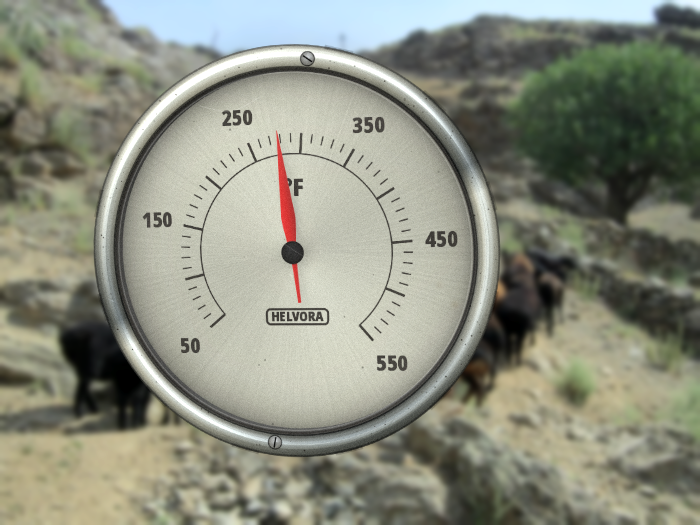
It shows value=280 unit=°F
